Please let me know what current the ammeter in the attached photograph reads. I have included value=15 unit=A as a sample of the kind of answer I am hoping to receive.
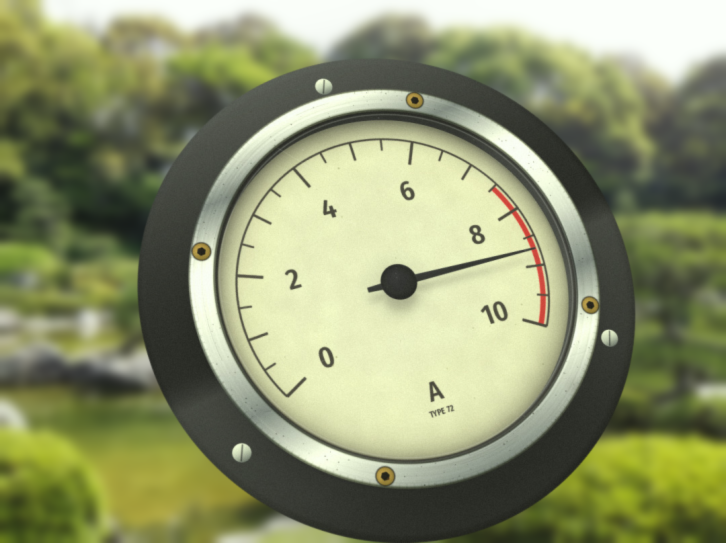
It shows value=8.75 unit=A
